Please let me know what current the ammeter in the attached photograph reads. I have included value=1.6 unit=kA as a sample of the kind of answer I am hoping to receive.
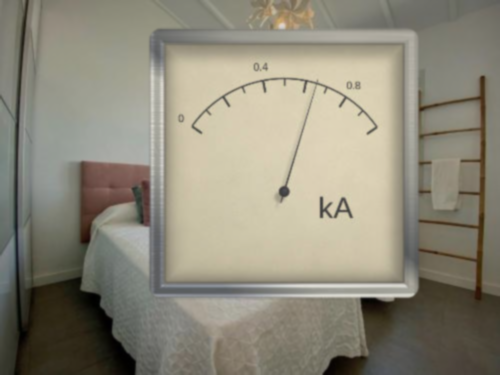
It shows value=0.65 unit=kA
